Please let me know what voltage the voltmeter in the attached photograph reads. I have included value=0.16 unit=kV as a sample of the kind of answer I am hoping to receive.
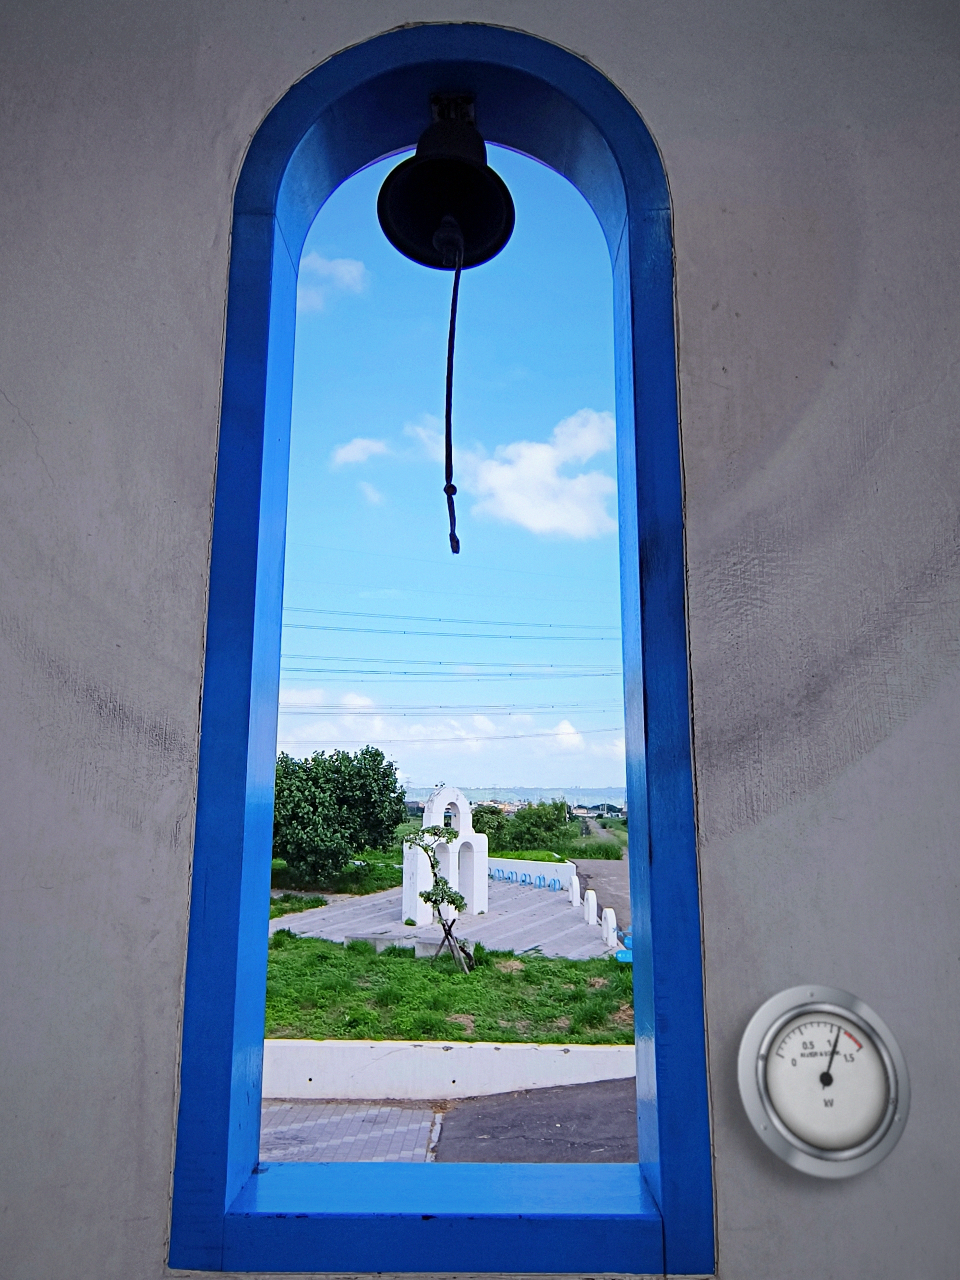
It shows value=1.1 unit=kV
